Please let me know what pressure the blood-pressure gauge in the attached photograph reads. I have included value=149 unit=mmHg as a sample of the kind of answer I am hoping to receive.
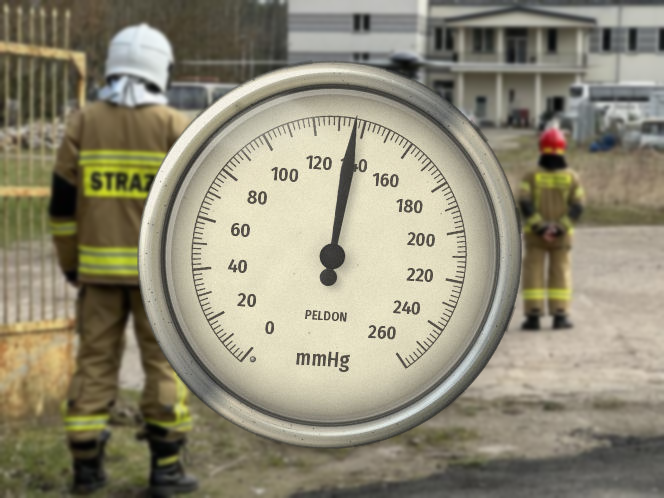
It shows value=136 unit=mmHg
